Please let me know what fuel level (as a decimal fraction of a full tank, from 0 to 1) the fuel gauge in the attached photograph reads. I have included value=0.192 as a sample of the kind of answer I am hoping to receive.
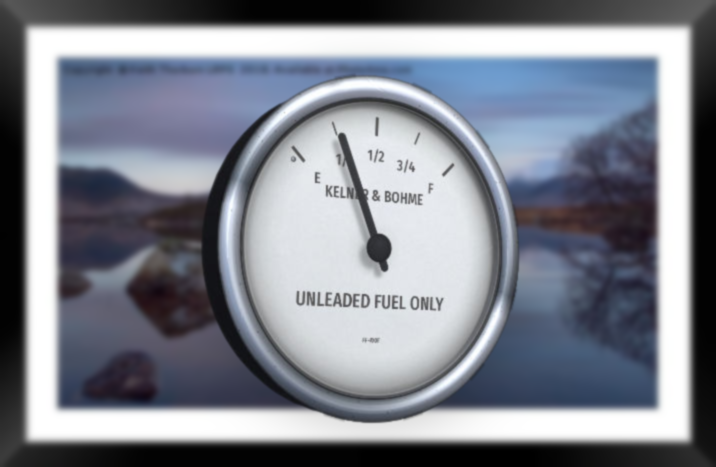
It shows value=0.25
